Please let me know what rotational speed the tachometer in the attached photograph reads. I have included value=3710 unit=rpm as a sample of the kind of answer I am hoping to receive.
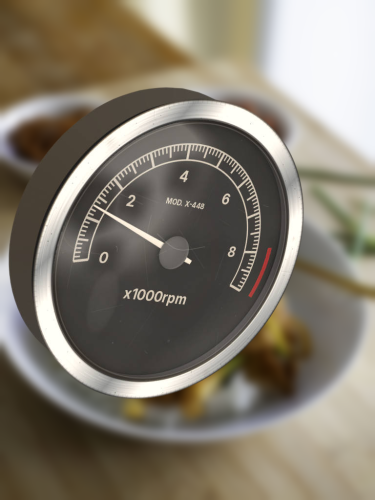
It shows value=1300 unit=rpm
